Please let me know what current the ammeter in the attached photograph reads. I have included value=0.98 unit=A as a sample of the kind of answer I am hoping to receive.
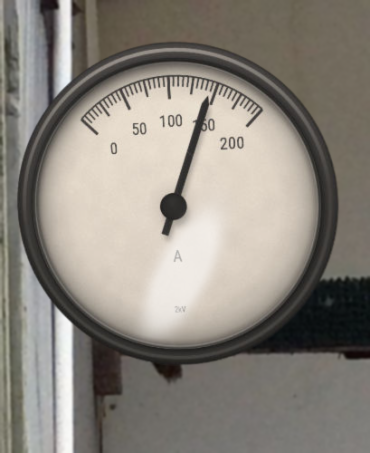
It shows value=145 unit=A
